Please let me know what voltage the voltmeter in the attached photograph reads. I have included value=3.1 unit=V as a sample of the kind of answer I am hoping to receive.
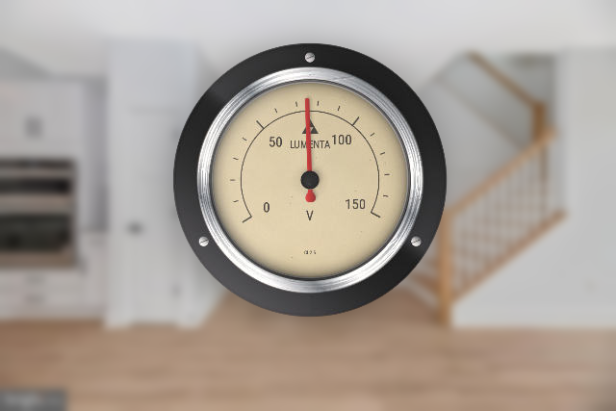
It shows value=75 unit=V
